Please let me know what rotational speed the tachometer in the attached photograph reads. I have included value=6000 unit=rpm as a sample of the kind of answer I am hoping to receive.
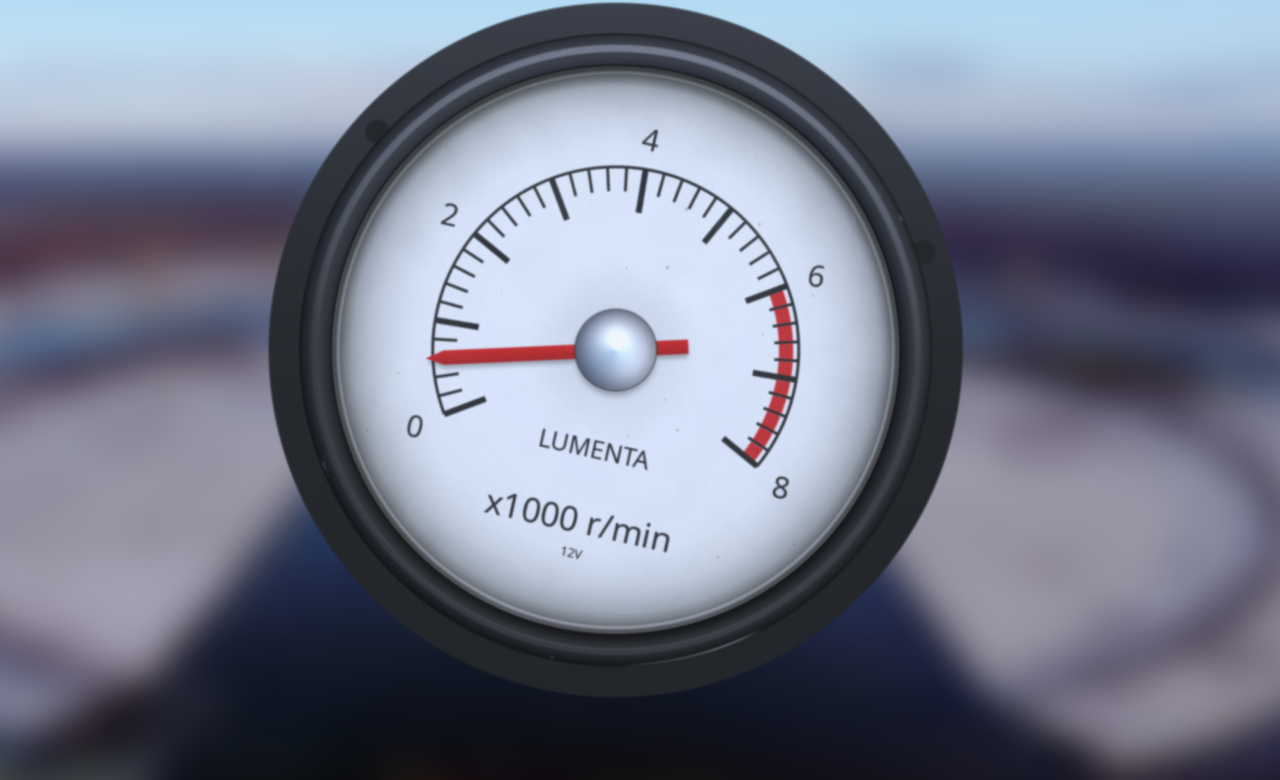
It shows value=600 unit=rpm
